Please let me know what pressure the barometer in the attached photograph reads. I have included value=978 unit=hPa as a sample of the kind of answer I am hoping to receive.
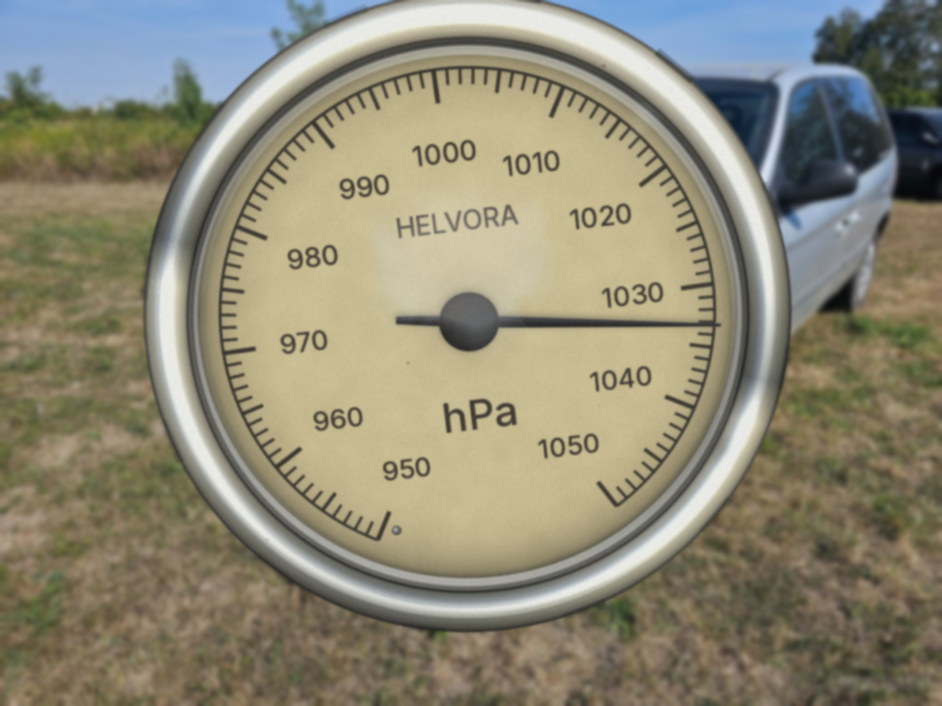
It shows value=1033 unit=hPa
